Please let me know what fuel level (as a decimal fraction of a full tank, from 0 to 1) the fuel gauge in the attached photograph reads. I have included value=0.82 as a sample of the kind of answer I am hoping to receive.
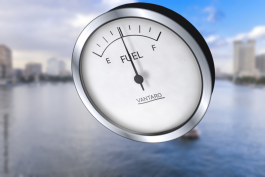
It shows value=0.5
